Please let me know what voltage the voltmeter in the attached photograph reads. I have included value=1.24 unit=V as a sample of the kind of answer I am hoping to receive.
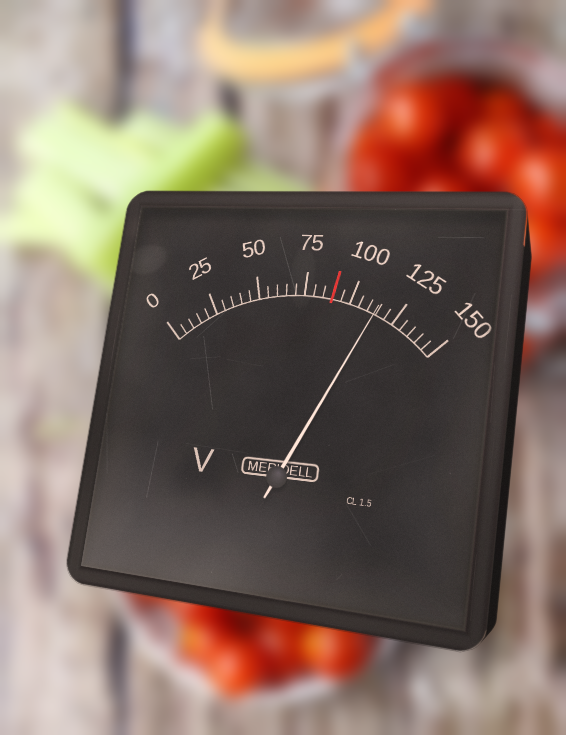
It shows value=115 unit=V
